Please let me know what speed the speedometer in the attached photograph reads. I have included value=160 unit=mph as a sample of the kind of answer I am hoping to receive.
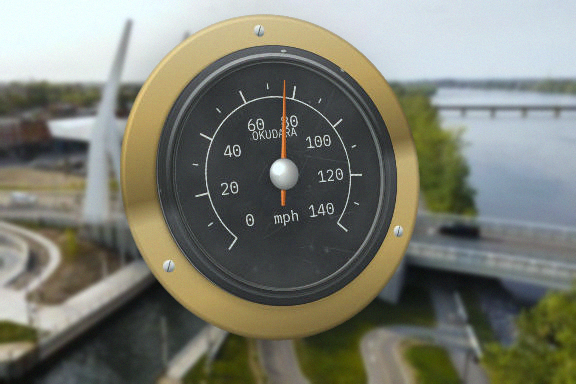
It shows value=75 unit=mph
